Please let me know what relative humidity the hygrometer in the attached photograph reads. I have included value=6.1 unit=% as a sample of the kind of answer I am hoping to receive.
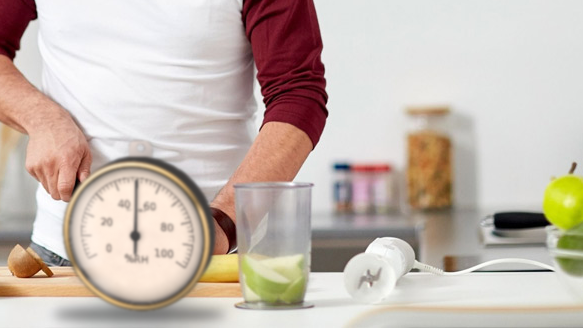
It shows value=50 unit=%
